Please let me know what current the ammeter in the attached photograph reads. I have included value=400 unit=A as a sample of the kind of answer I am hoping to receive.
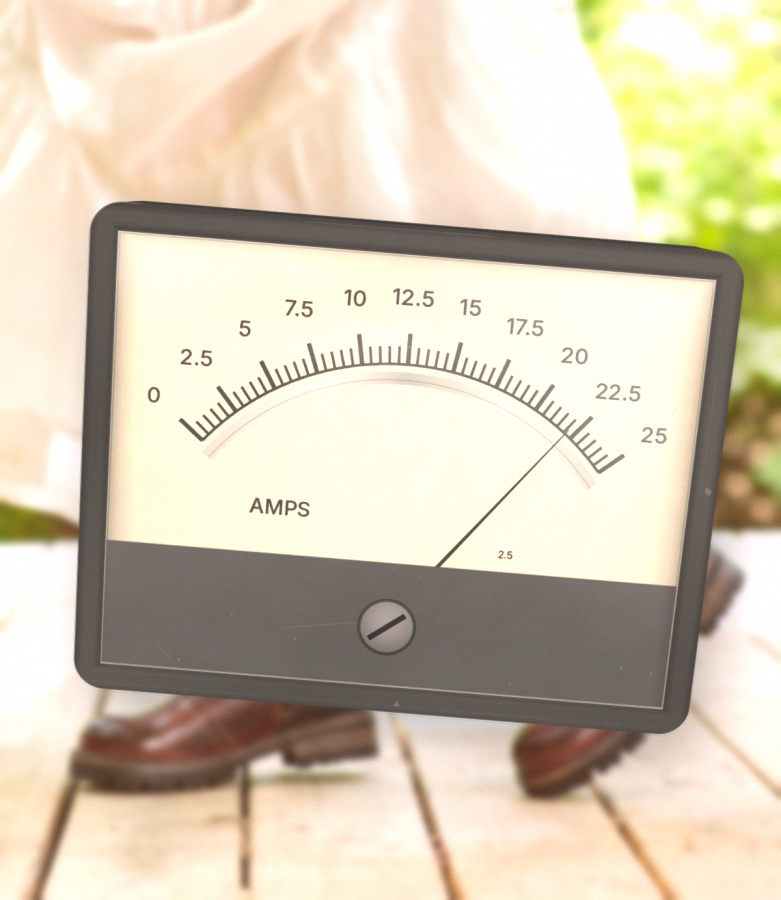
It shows value=22 unit=A
